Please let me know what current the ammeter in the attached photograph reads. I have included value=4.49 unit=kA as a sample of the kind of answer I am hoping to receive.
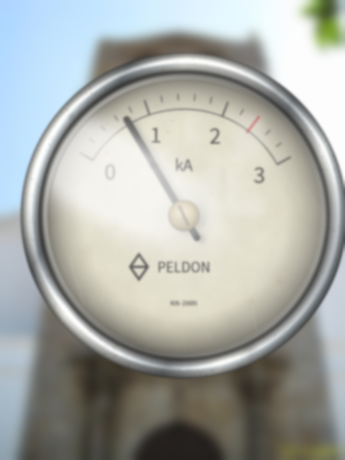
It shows value=0.7 unit=kA
